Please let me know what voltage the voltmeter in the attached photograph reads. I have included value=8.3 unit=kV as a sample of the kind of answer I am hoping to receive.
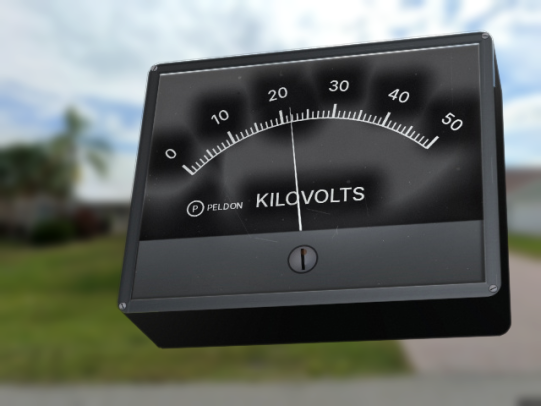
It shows value=22 unit=kV
